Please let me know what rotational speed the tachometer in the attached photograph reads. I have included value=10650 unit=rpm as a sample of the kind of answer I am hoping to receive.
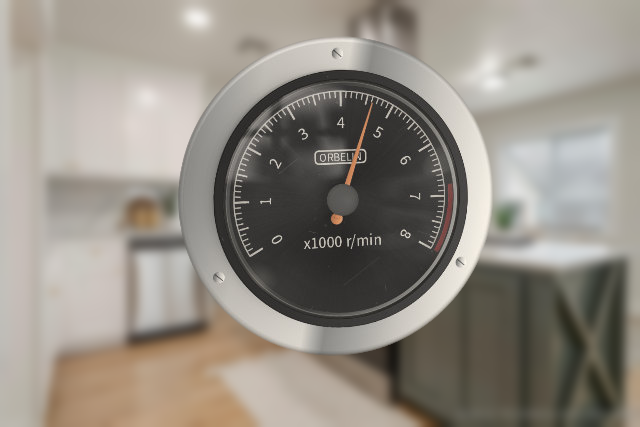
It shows value=4600 unit=rpm
